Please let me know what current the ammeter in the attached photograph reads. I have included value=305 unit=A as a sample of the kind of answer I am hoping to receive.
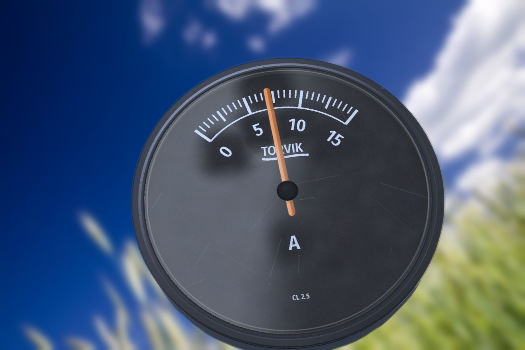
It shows value=7 unit=A
